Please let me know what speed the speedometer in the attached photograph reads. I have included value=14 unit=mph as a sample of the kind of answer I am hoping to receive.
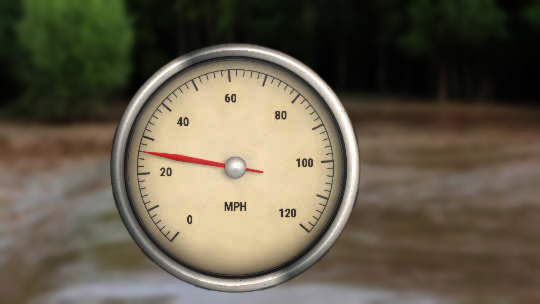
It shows value=26 unit=mph
